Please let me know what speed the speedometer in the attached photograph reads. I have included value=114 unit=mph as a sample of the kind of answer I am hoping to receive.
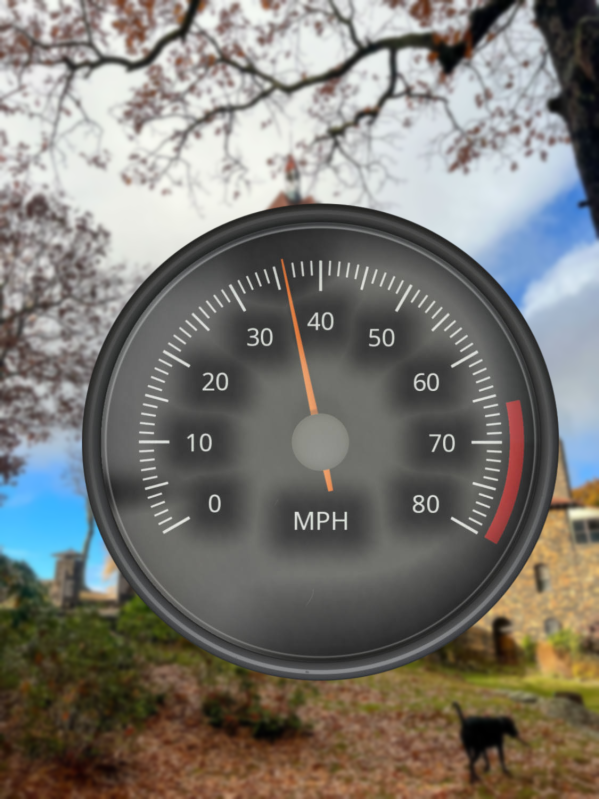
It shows value=36 unit=mph
